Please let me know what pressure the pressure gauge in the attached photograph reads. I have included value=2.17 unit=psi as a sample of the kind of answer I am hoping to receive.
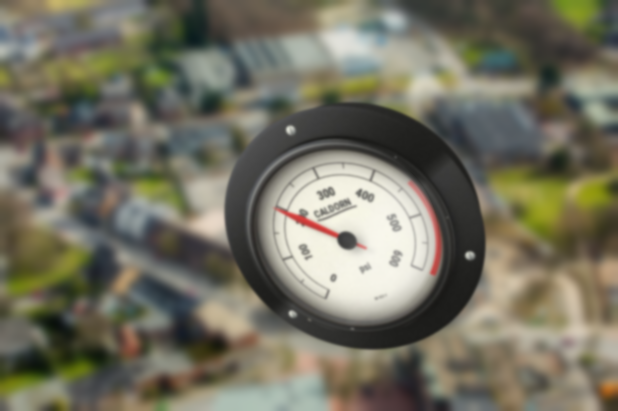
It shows value=200 unit=psi
